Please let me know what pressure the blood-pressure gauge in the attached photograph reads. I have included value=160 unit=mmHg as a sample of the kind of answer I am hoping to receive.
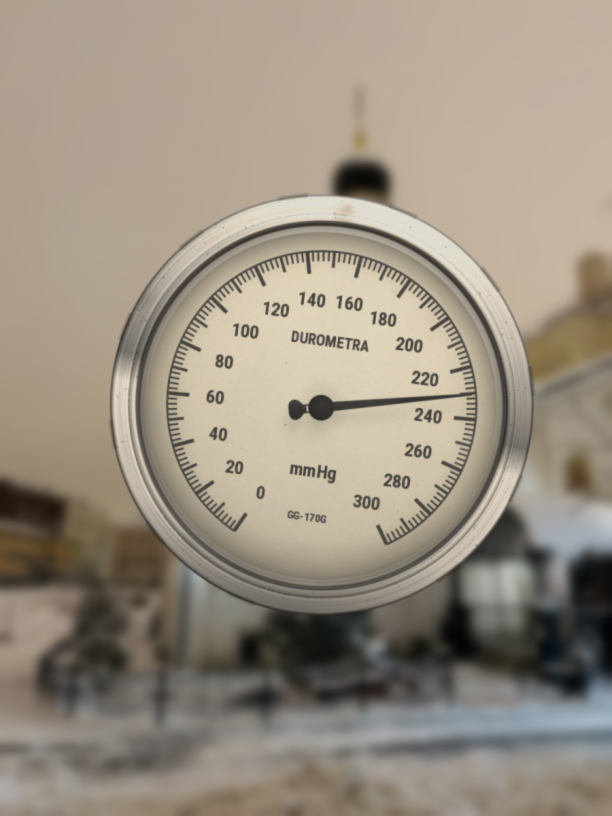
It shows value=230 unit=mmHg
